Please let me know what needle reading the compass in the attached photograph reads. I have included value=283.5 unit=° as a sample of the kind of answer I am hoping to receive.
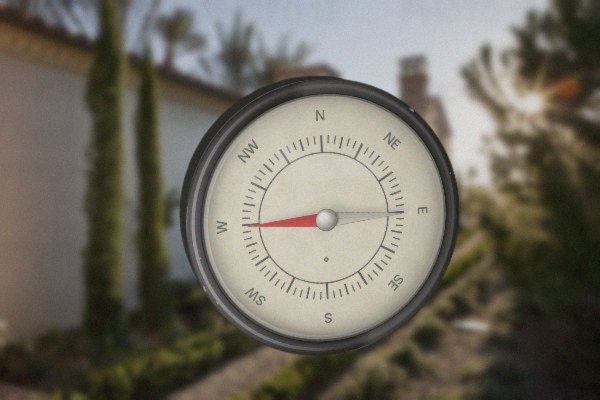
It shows value=270 unit=°
